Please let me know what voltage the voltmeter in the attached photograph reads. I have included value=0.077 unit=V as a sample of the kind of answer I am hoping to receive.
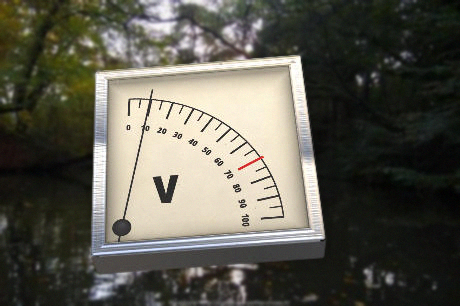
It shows value=10 unit=V
